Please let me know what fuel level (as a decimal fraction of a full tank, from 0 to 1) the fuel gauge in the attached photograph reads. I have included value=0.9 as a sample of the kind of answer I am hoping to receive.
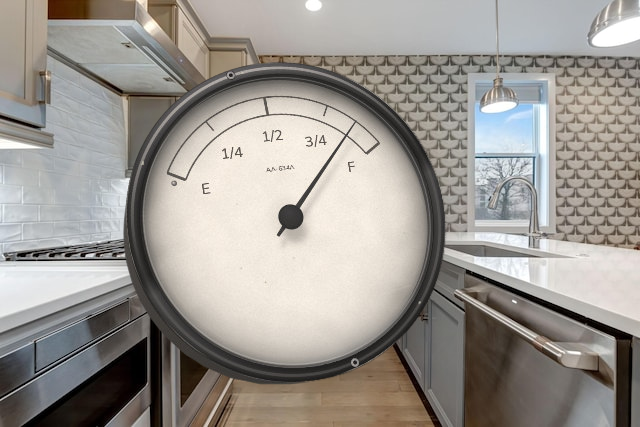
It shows value=0.875
